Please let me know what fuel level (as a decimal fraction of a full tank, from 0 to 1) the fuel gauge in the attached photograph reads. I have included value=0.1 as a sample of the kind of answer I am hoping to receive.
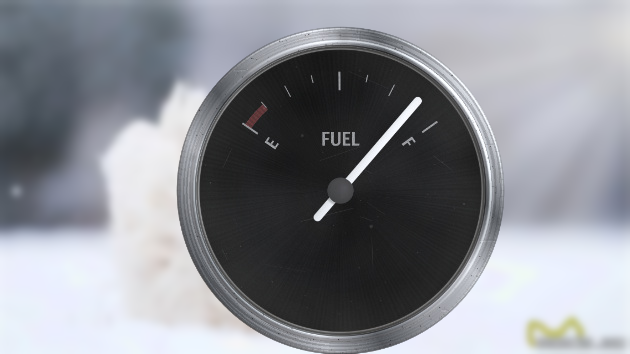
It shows value=0.875
